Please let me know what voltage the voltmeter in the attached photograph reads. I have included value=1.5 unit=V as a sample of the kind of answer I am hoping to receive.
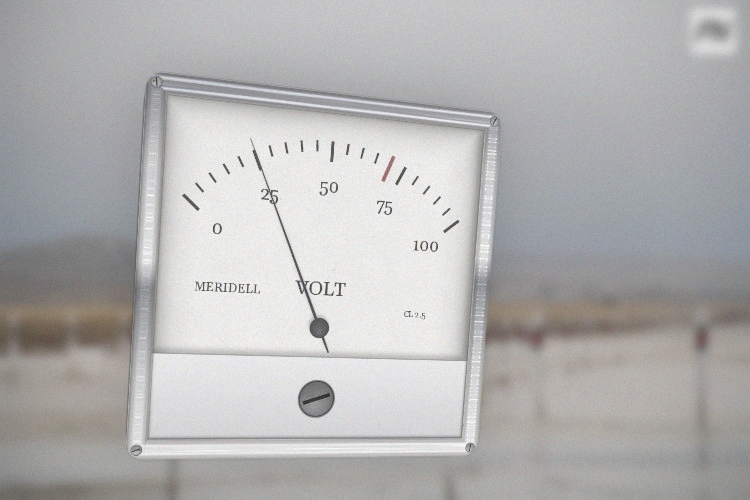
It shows value=25 unit=V
